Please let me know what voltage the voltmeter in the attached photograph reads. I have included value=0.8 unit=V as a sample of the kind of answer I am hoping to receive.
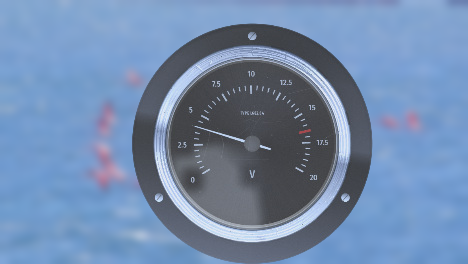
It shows value=4 unit=V
